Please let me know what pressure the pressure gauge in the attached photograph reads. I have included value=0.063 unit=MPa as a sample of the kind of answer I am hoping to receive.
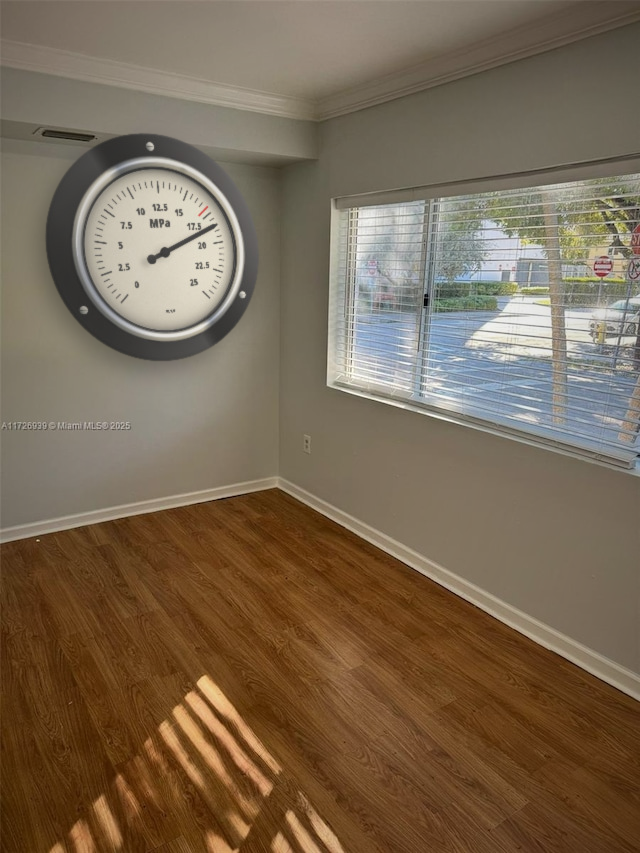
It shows value=18.5 unit=MPa
